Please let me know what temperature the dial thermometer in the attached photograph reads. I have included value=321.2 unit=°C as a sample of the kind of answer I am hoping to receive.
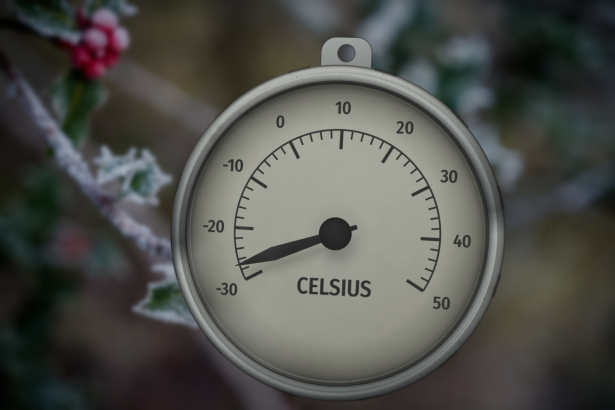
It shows value=-27 unit=°C
